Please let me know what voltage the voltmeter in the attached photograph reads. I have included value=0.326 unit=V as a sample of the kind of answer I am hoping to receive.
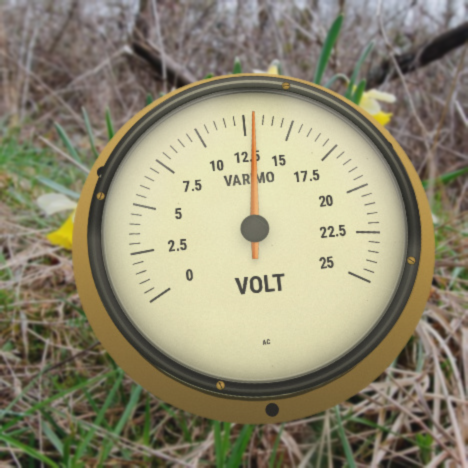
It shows value=13 unit=V
